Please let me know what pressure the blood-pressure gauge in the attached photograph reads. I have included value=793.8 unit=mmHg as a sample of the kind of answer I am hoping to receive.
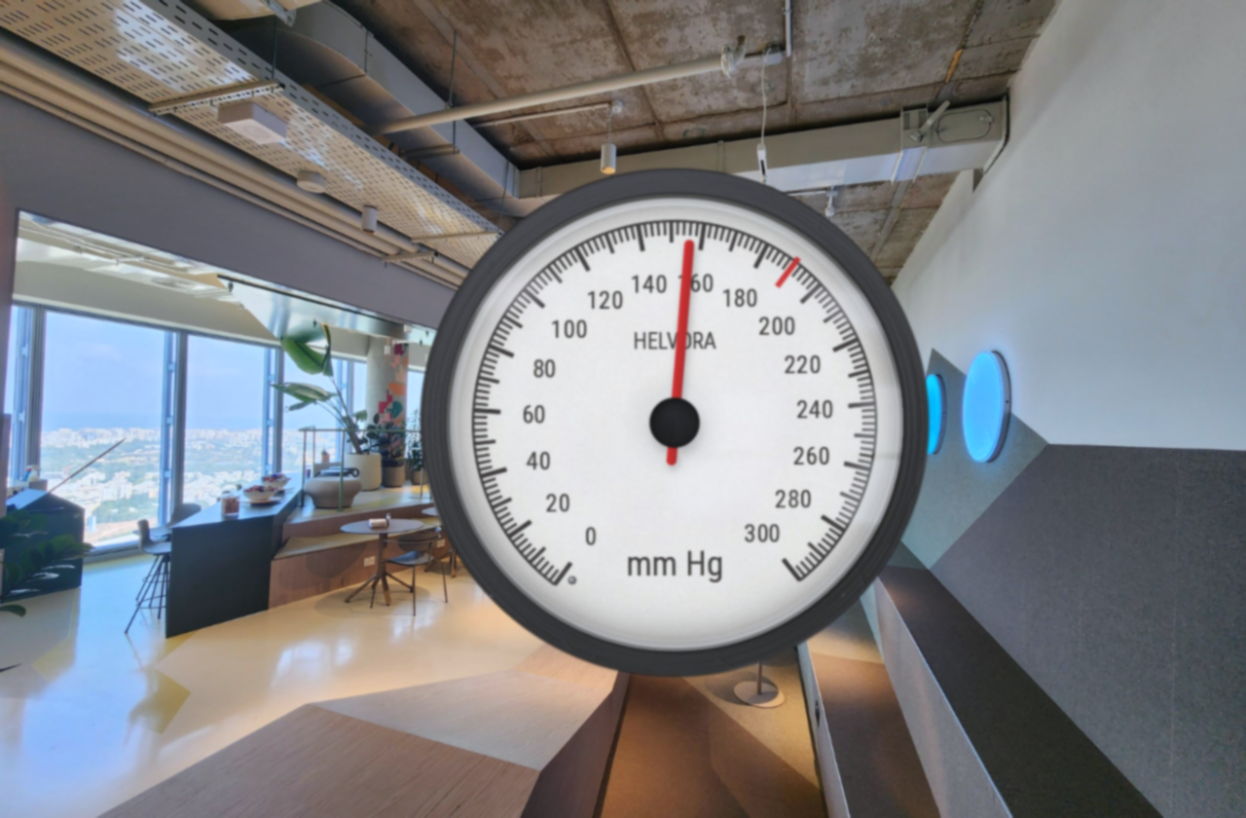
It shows value=156 unit=mmHg
